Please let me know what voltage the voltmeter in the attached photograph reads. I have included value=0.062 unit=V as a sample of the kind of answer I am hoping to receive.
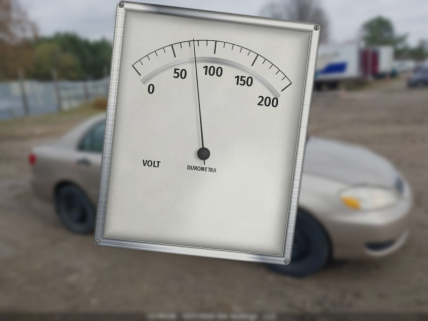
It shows value=75 unit=V
